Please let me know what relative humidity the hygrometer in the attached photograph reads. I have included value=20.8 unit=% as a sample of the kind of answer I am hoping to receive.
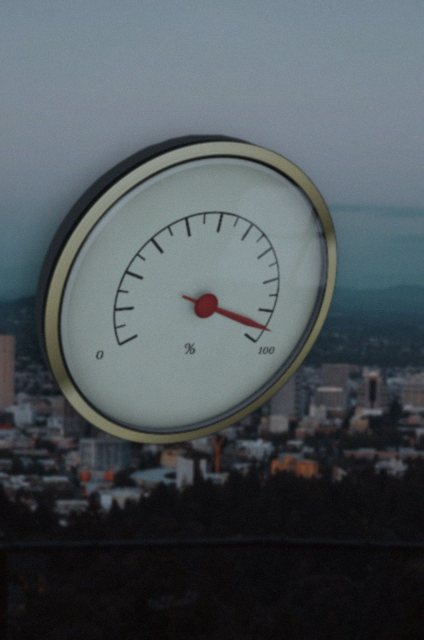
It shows value=95 unit=%
